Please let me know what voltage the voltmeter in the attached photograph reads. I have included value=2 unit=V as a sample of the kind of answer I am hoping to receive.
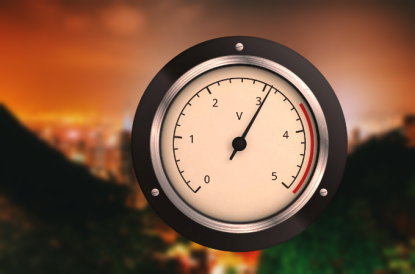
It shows value=3.1 unit=V
